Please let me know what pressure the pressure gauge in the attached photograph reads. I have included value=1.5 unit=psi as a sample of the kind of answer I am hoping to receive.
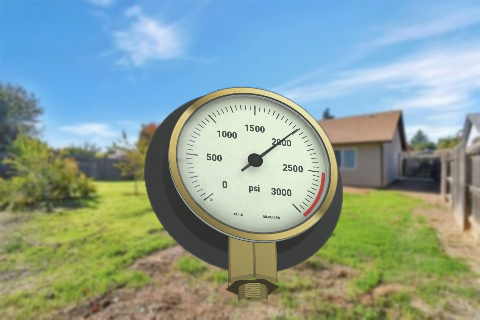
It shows value=2000 unit=psi
